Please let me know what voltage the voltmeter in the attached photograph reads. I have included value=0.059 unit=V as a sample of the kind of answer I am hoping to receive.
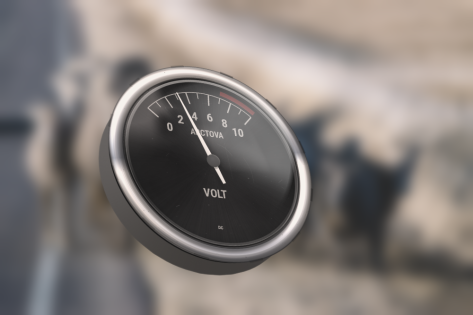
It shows value=3 unit=V
